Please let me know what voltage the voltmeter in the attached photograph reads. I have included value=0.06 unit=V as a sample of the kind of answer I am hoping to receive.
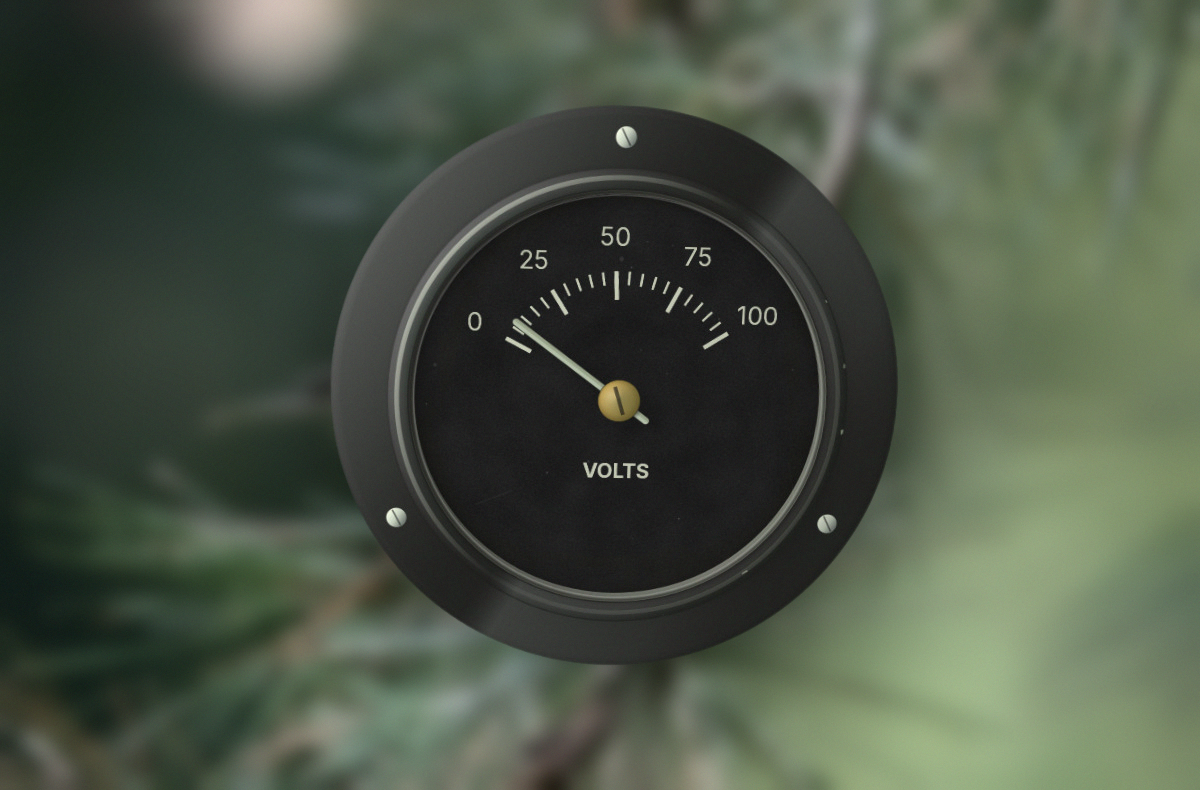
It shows value=7.5 unit=V
